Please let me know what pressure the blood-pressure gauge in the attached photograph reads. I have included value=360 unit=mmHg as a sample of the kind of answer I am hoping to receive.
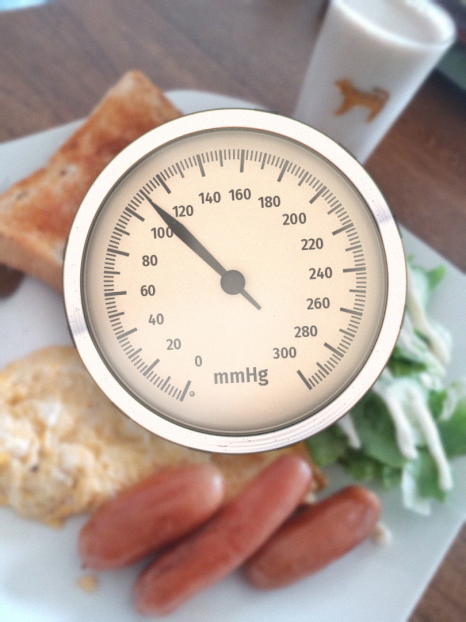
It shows value=110 unit=mmHg
